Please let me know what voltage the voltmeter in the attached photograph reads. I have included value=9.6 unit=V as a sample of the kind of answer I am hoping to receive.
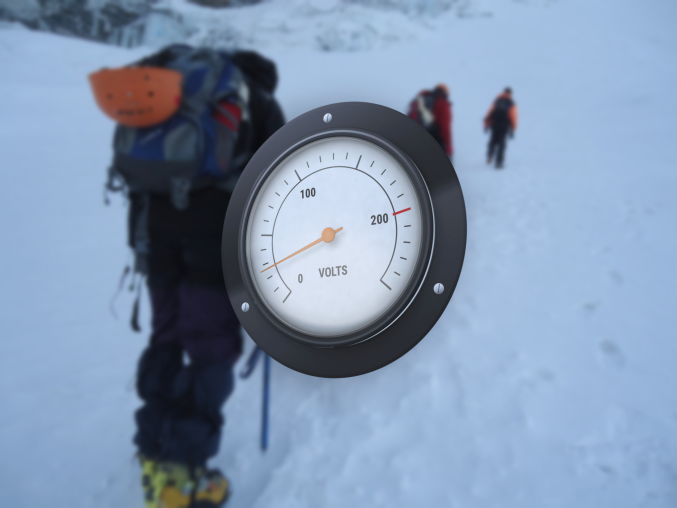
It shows value=25 unit=V
